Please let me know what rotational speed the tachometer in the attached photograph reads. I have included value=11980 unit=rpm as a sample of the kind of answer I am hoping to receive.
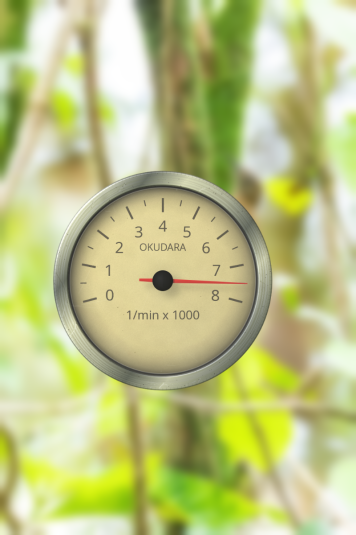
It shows value=7500 unit=rpm
